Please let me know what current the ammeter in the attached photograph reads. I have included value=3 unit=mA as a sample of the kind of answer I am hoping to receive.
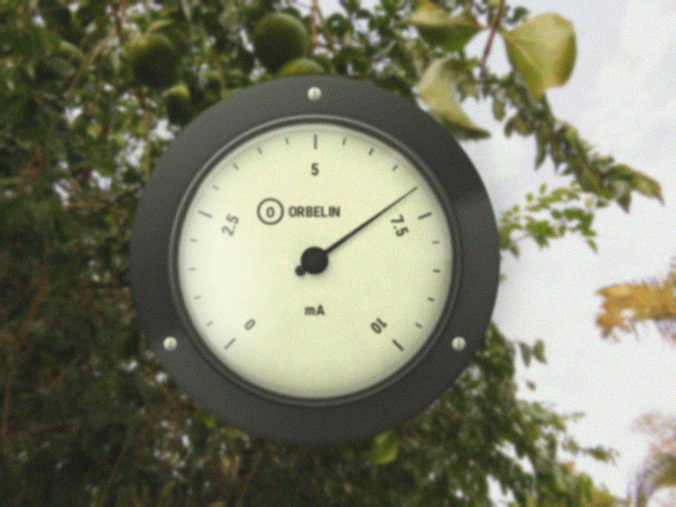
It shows value=7 unit=mA
